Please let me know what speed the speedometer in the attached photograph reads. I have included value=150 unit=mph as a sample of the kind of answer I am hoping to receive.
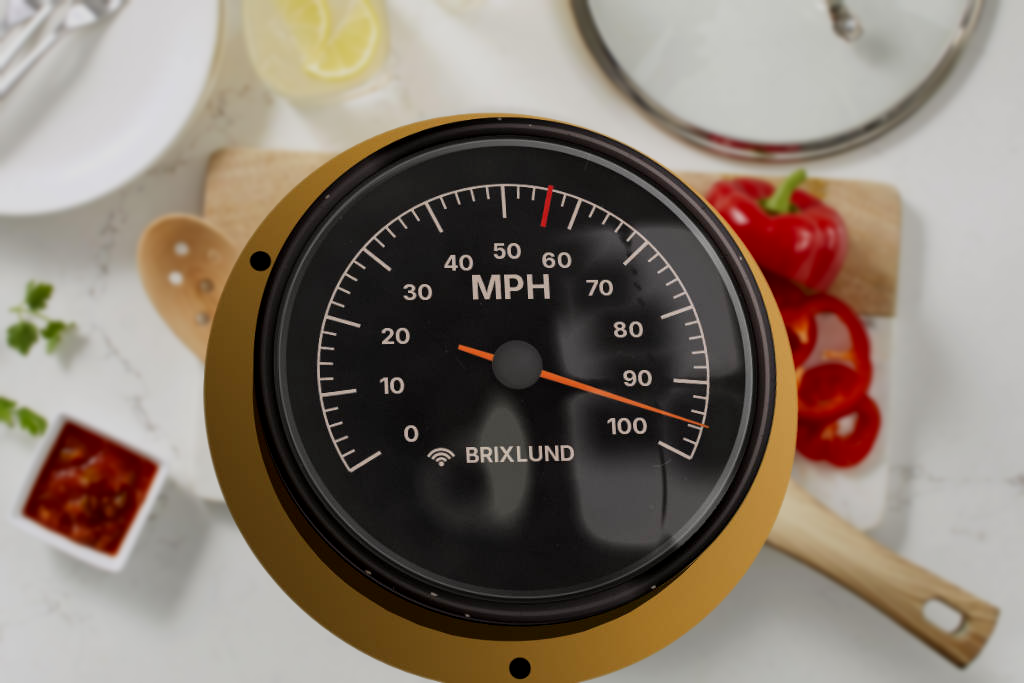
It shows value=96 unit=mph
